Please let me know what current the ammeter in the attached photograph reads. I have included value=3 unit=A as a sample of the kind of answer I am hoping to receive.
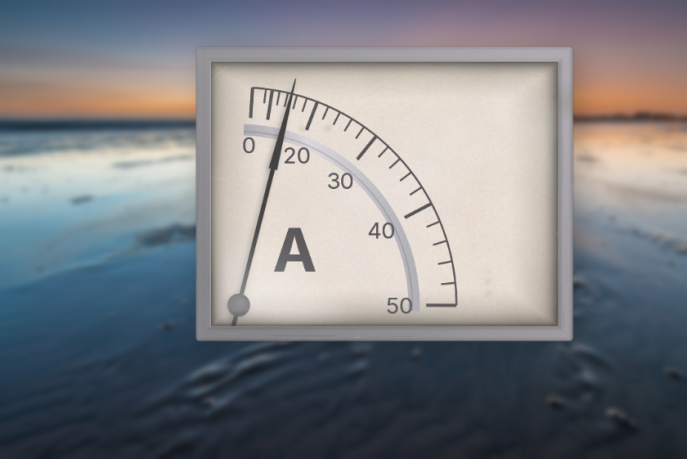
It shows value=15 unit=A
